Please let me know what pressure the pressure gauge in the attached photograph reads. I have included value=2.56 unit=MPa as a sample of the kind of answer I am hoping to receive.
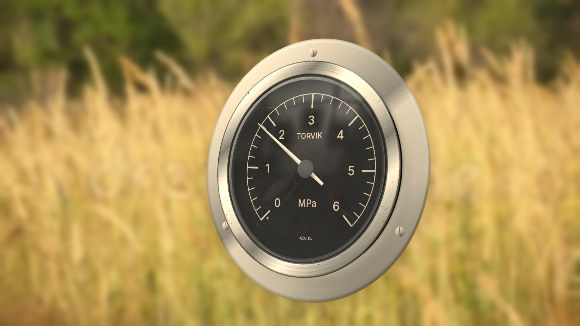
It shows value=1.8 unit=MPa
